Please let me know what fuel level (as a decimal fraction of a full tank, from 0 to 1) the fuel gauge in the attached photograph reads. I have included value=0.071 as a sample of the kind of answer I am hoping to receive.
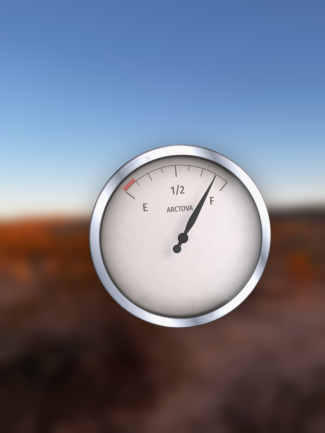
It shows value=0.875
